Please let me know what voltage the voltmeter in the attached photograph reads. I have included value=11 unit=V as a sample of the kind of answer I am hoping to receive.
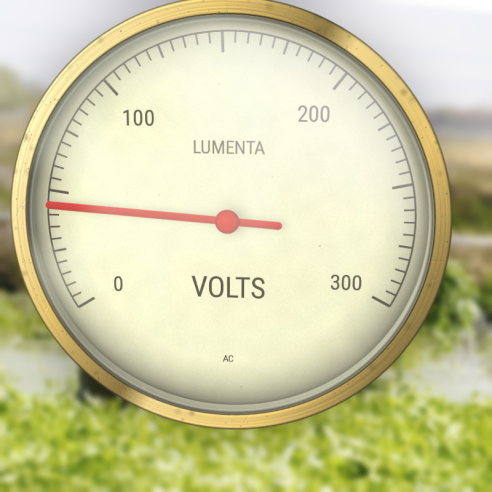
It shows value=45 unit=V
